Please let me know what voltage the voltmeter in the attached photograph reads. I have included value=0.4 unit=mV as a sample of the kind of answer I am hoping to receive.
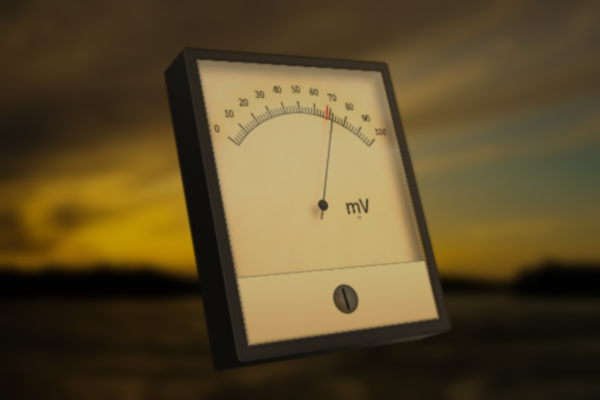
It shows value=70 unit=mV
